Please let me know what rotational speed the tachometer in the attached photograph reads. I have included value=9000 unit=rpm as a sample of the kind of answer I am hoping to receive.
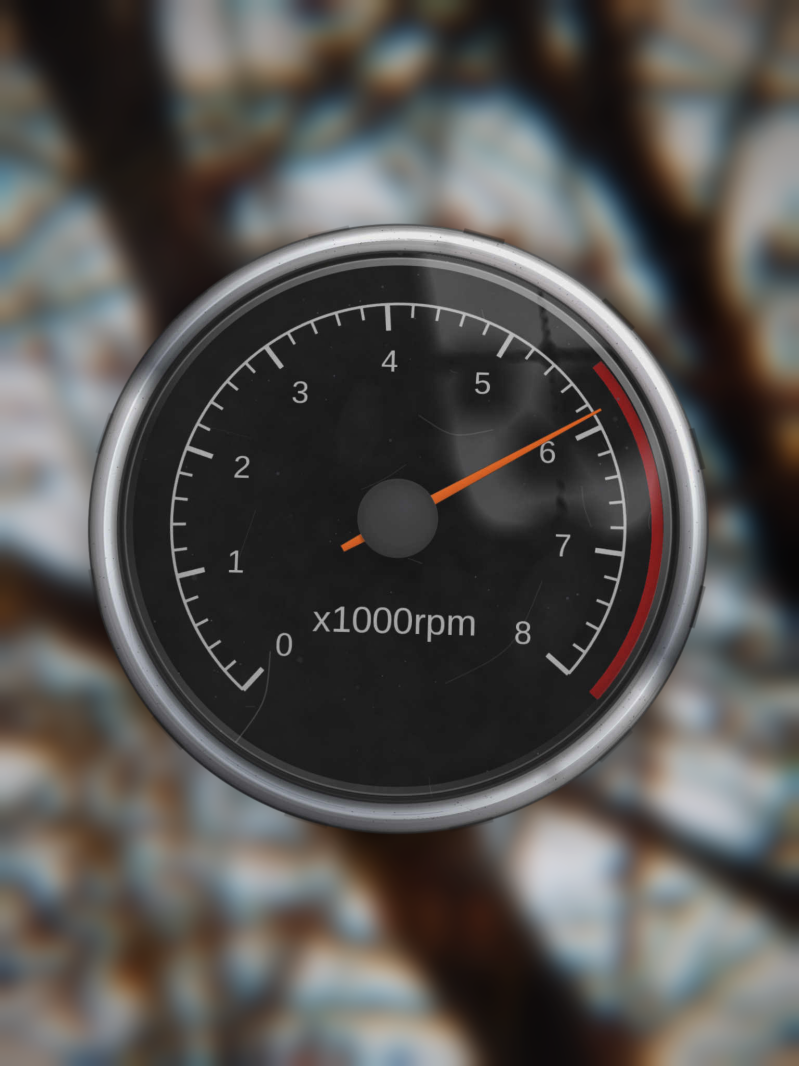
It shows value=5900 unit=rpm
